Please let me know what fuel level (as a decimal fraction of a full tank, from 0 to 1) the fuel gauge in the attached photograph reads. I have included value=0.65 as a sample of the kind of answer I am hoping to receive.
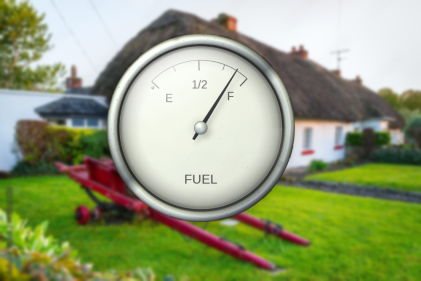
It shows value=0.875
